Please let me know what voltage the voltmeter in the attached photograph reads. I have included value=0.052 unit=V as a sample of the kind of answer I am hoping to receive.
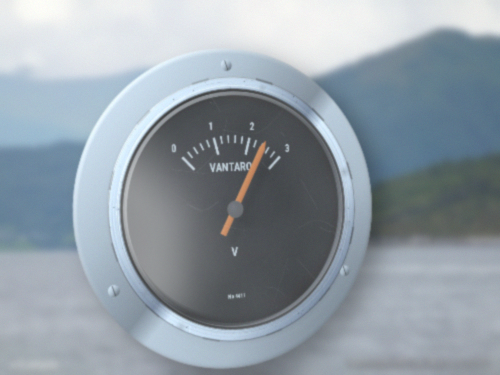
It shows value=2.4 unit=V
